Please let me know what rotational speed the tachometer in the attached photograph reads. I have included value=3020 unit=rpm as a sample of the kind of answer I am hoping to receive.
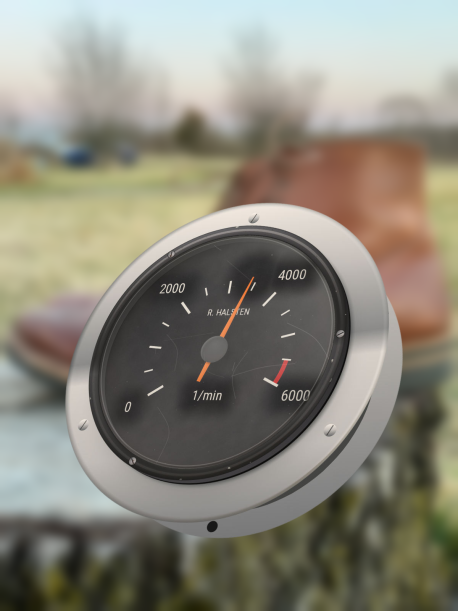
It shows value=3500 unit=rpm
